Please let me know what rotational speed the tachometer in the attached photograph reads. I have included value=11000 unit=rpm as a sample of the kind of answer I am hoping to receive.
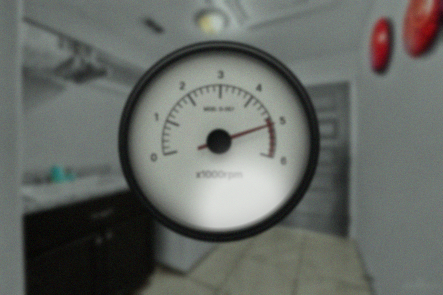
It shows value=5000 unit=rpm
